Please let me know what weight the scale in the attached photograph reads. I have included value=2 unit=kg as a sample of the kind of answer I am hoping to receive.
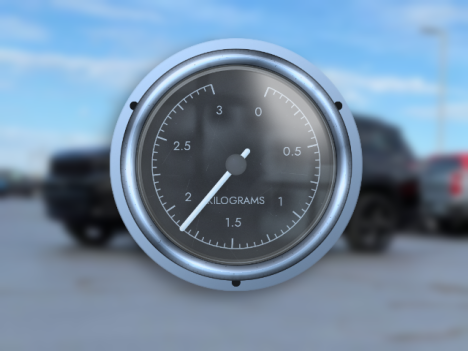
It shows value=1.85 unit=kg
